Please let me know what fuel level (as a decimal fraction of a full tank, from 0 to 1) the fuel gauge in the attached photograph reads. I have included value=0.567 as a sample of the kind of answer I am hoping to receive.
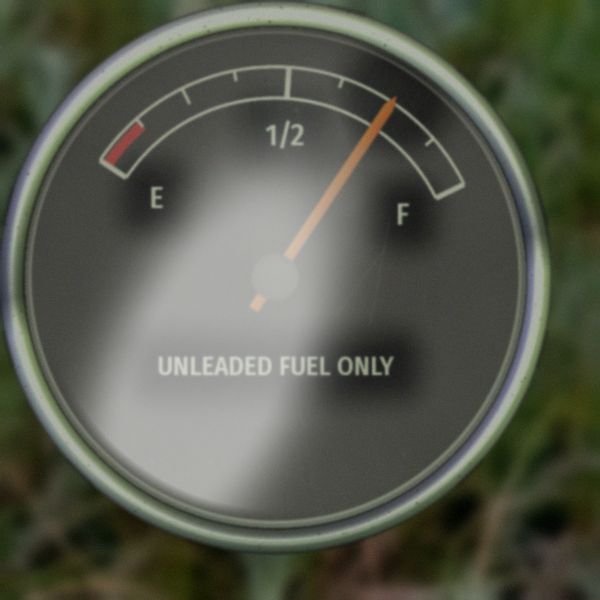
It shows value=0.75
